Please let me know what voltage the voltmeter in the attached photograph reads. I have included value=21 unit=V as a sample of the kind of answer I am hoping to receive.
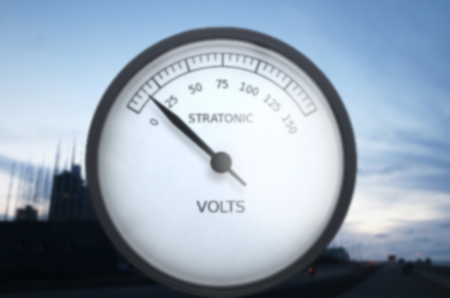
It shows value=15 unit=V
